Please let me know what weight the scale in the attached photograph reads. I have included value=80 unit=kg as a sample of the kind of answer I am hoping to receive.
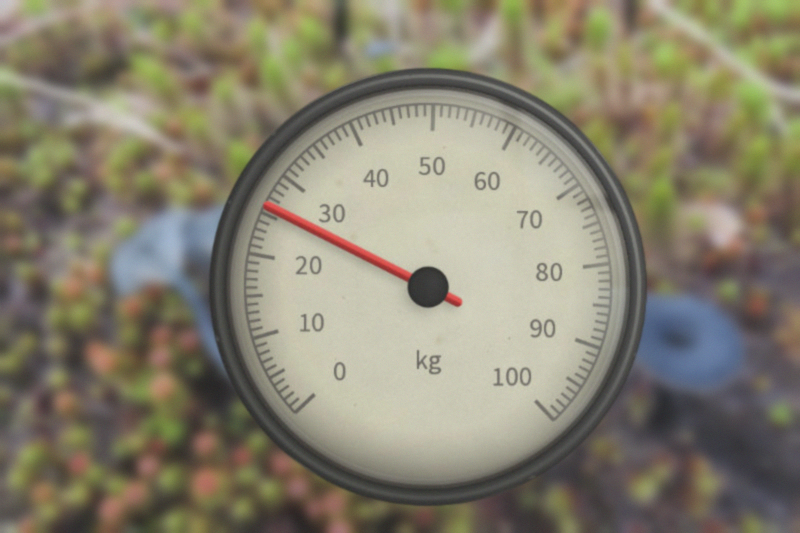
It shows value=26 unit=kg
